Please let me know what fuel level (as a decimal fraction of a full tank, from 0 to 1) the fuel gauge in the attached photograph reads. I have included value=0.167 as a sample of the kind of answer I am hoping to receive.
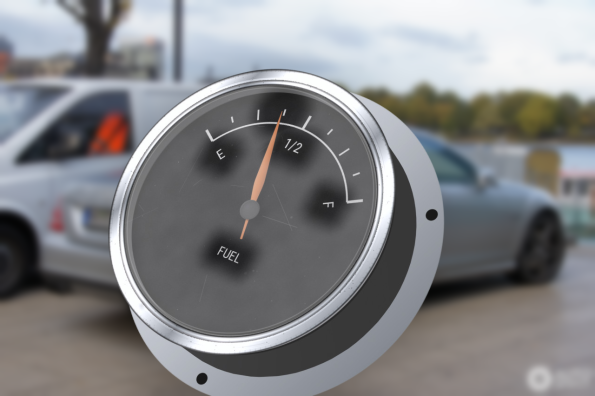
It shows value=0.375
